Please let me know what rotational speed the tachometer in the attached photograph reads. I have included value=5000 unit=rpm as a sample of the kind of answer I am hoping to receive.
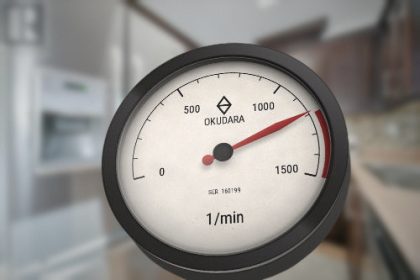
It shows value=1200 unit=rpm
